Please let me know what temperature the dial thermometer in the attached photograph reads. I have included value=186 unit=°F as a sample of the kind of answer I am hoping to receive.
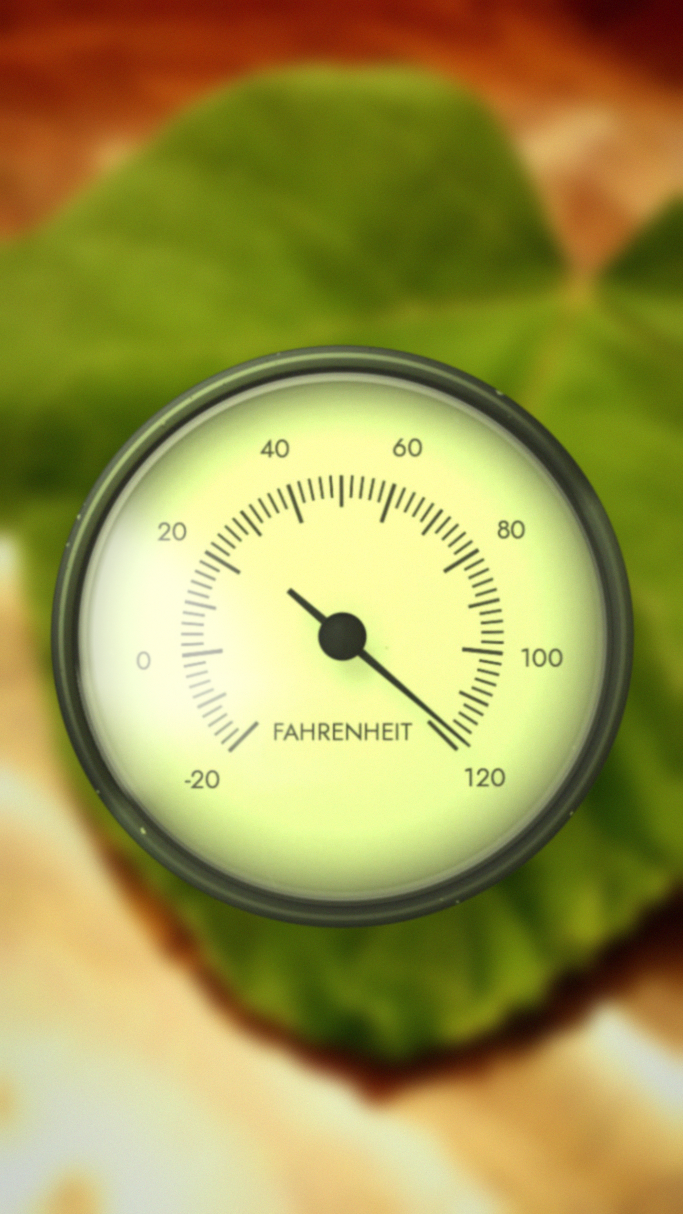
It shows value=118 unit=°F
